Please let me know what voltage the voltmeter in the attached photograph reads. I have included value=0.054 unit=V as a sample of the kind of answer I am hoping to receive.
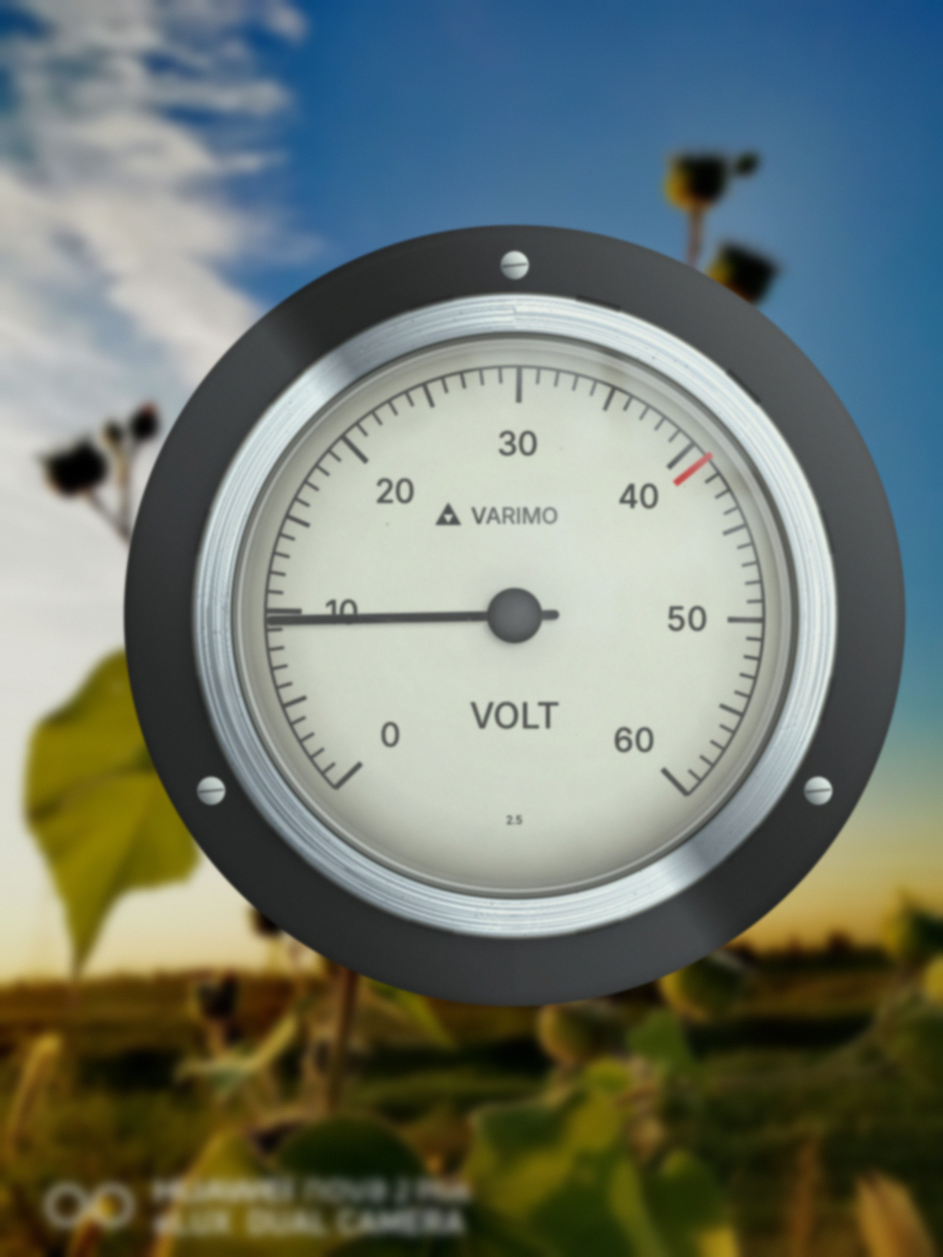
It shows value=9.5 unit=V
